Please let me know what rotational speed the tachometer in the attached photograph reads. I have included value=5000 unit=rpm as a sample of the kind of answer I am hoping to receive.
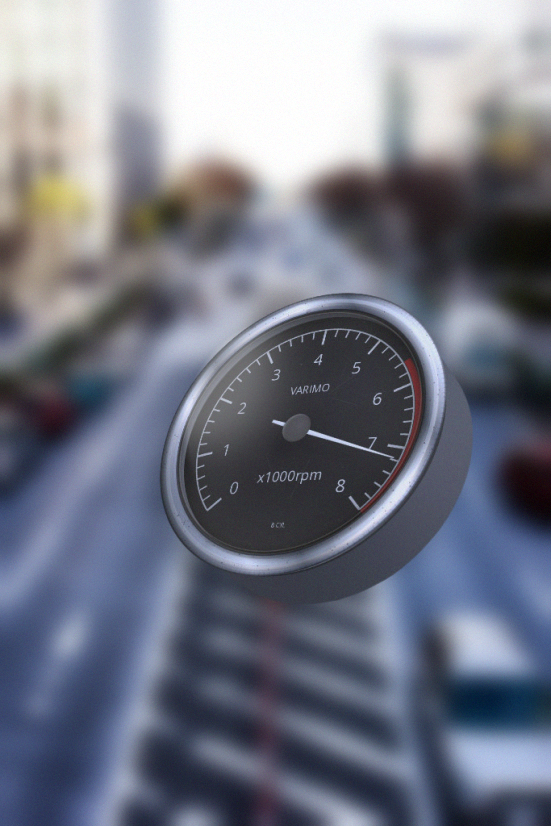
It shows value=7200 unit=rpm
